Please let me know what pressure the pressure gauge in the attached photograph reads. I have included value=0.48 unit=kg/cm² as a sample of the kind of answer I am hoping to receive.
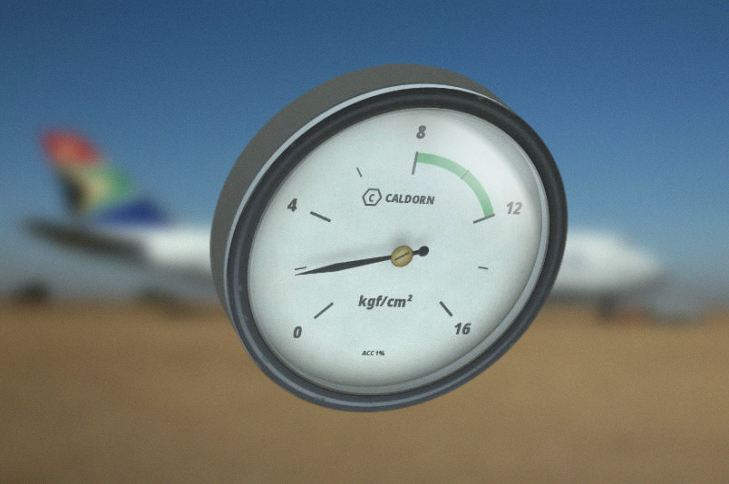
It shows value=2 unit=kg/cm²
